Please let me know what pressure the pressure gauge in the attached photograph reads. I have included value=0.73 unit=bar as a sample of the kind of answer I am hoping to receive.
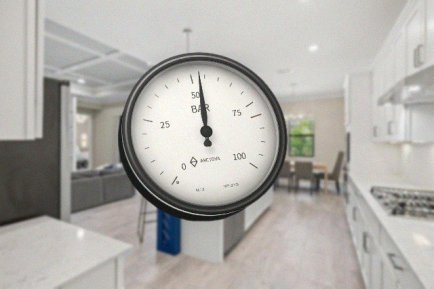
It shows value=52.5 unit=bar
